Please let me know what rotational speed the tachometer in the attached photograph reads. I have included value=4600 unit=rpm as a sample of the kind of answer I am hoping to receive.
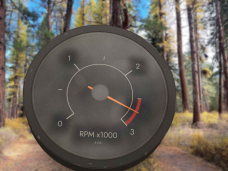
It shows value=2750 unit=rpm
